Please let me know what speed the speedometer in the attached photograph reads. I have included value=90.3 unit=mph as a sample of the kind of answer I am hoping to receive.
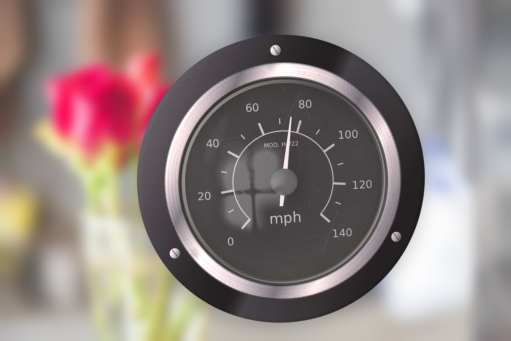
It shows value=75 unit=mph
